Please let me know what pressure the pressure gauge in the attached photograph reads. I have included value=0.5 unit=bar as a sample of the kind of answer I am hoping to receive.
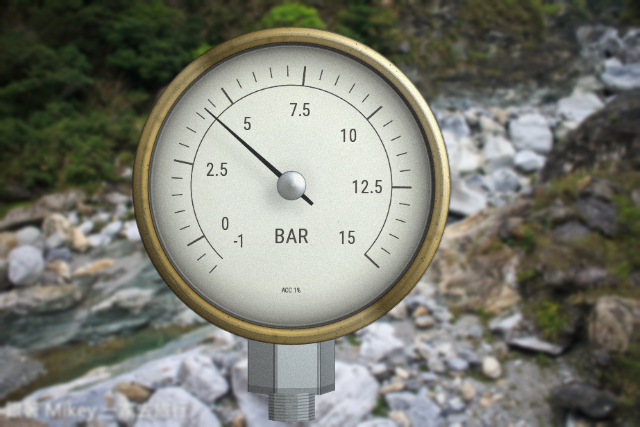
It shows value=4.25 unit=bar
